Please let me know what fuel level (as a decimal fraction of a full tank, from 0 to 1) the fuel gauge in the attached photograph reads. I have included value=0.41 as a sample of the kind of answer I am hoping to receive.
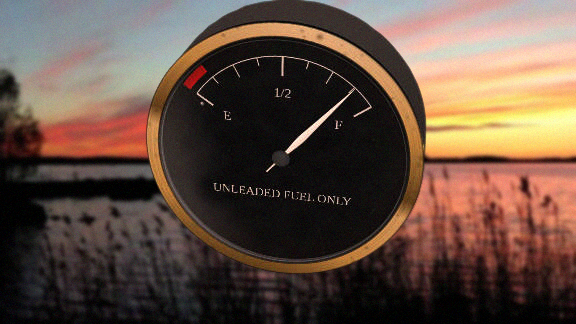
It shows value=0.875
